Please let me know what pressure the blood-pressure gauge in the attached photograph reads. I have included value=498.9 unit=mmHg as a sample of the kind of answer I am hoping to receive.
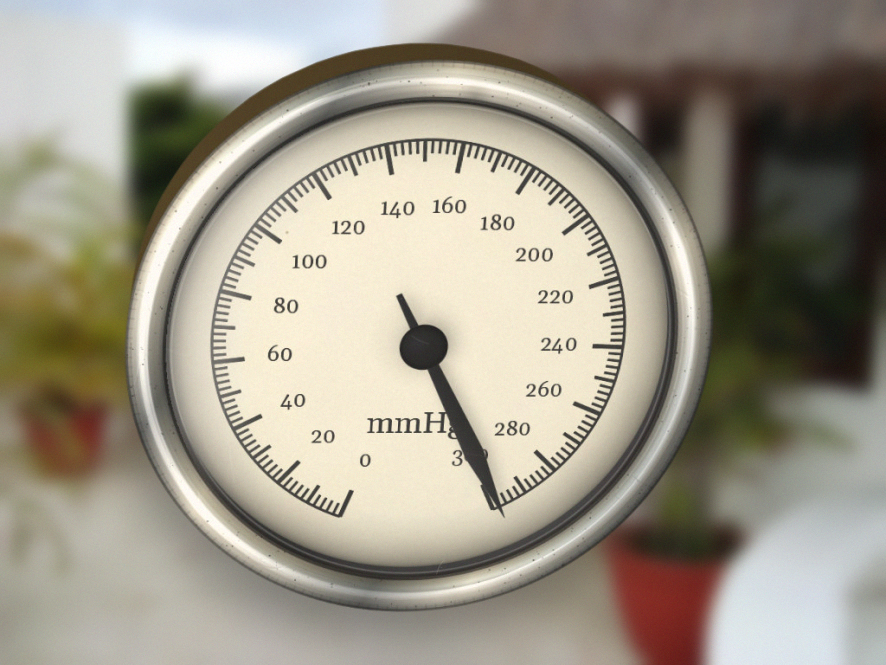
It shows value=298 unit=mmHg
